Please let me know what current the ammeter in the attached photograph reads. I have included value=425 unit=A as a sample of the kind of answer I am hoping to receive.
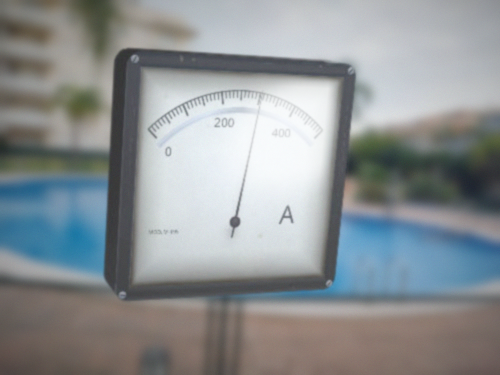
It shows value=300 unit=A
